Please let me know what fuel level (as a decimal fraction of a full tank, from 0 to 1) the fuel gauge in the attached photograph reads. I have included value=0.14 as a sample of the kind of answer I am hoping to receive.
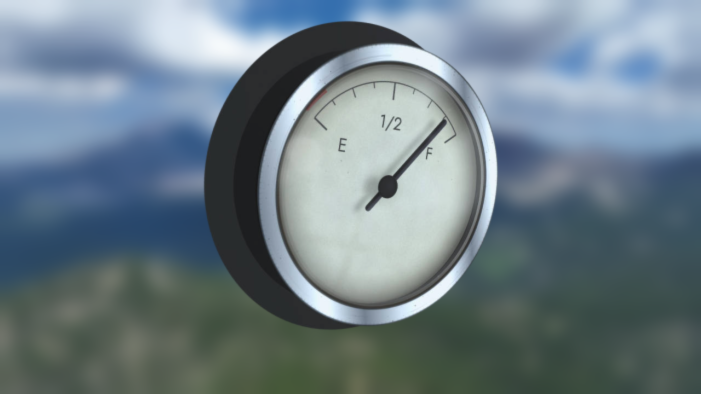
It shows value=0.875
